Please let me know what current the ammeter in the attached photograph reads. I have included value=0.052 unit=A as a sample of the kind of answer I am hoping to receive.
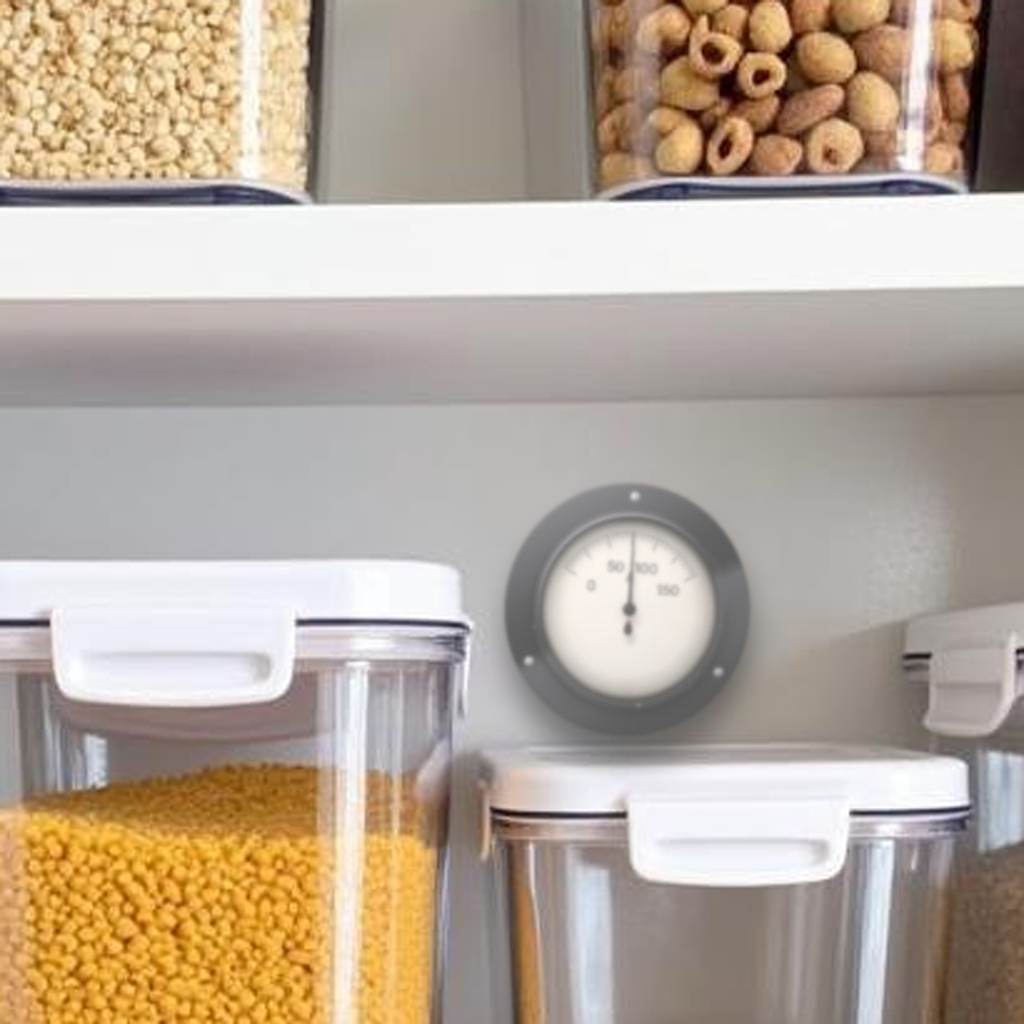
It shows value=75 unit=A
